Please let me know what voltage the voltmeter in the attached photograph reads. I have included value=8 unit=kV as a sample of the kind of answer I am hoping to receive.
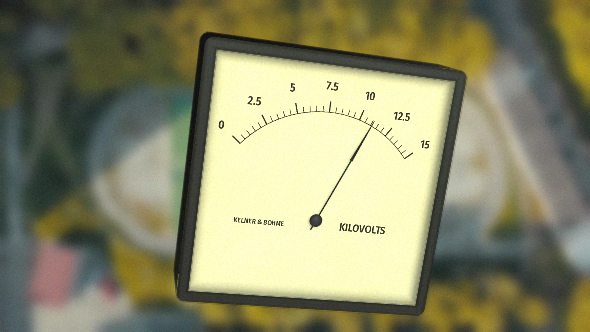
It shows value=11 unit=kV
